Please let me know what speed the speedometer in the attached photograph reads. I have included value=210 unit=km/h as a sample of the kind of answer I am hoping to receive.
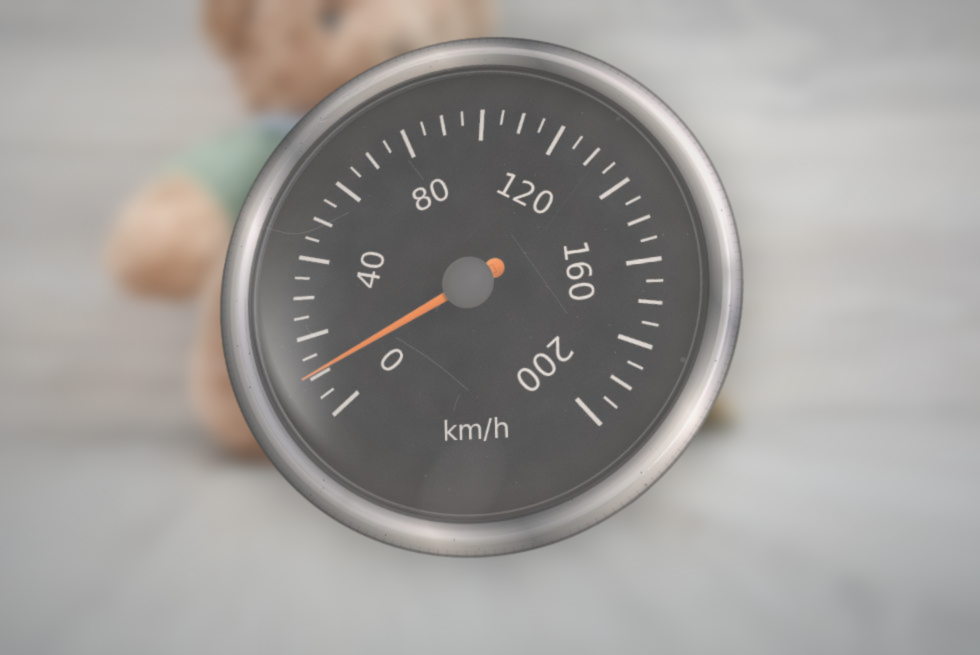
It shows value=10 unit=km/h
